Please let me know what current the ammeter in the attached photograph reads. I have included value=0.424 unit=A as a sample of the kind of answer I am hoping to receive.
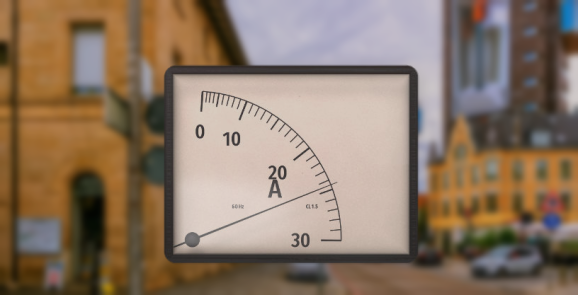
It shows value=24.5 unit=A
